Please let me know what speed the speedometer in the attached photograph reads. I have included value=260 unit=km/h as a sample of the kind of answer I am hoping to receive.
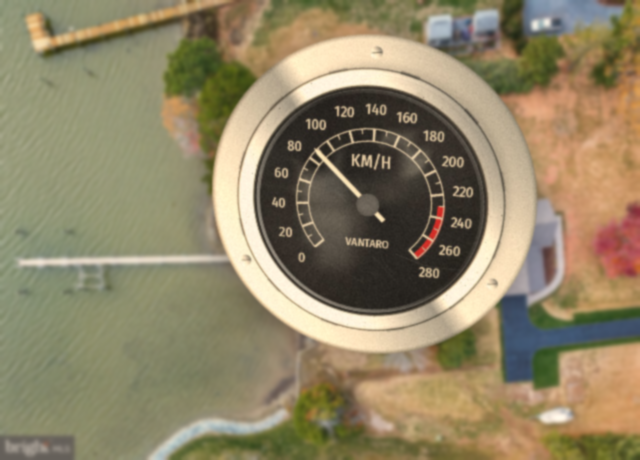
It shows value=90 unit=km/h
